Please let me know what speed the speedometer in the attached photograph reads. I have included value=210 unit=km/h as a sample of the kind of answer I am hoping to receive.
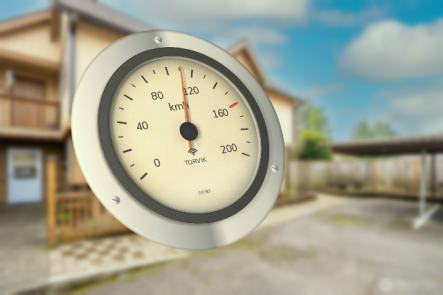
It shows value=110 unit=km/h
